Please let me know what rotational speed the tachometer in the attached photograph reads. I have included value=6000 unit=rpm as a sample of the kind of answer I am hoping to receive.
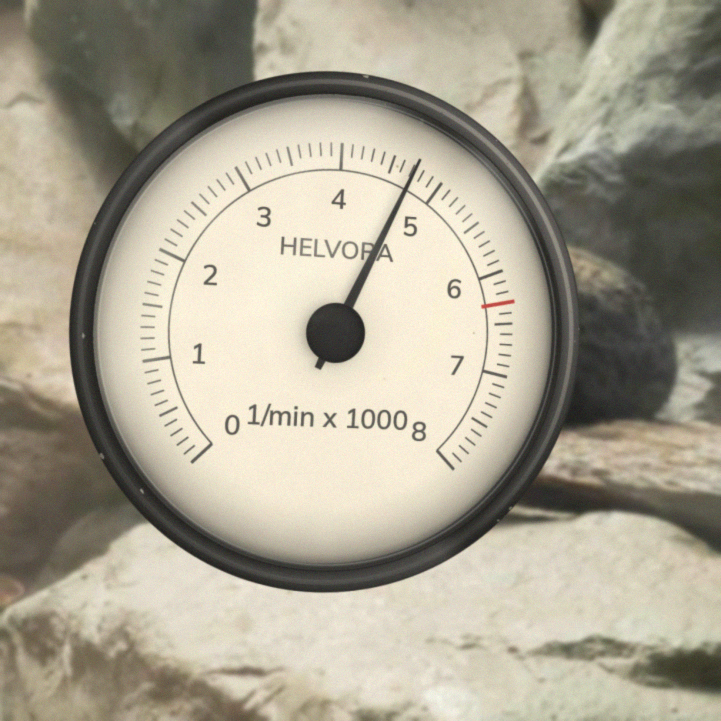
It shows value=4700 unit=rpm
